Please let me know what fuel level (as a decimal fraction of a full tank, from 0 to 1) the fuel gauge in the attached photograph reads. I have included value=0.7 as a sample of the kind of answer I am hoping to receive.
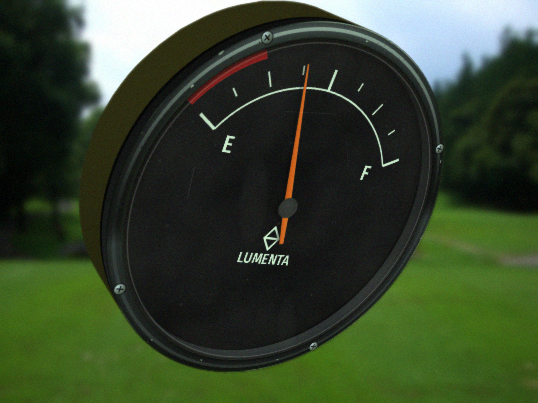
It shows value=0.375
